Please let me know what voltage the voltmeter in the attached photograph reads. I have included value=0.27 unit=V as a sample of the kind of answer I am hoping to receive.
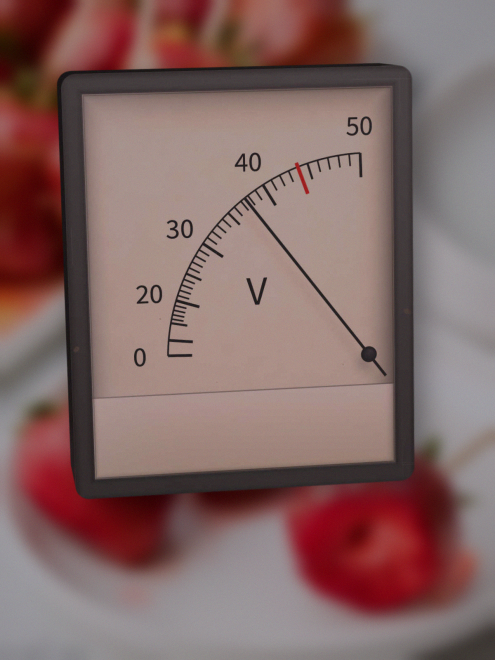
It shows value=37.5 unit=V
